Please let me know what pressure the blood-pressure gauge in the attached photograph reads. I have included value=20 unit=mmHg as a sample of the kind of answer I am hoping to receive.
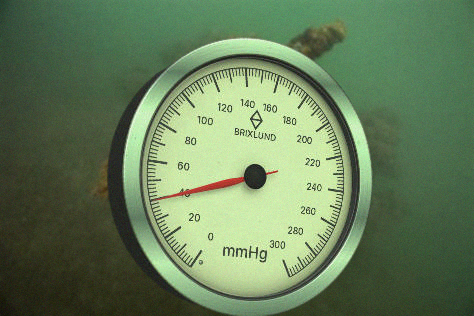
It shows value=40 unit=mmHg
